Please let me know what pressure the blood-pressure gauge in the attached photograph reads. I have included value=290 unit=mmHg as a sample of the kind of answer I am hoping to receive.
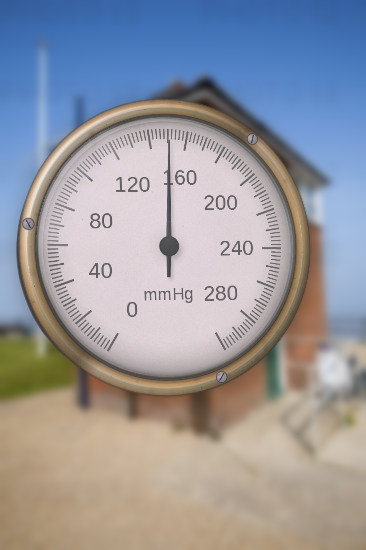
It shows value=150 unit=mmHg
